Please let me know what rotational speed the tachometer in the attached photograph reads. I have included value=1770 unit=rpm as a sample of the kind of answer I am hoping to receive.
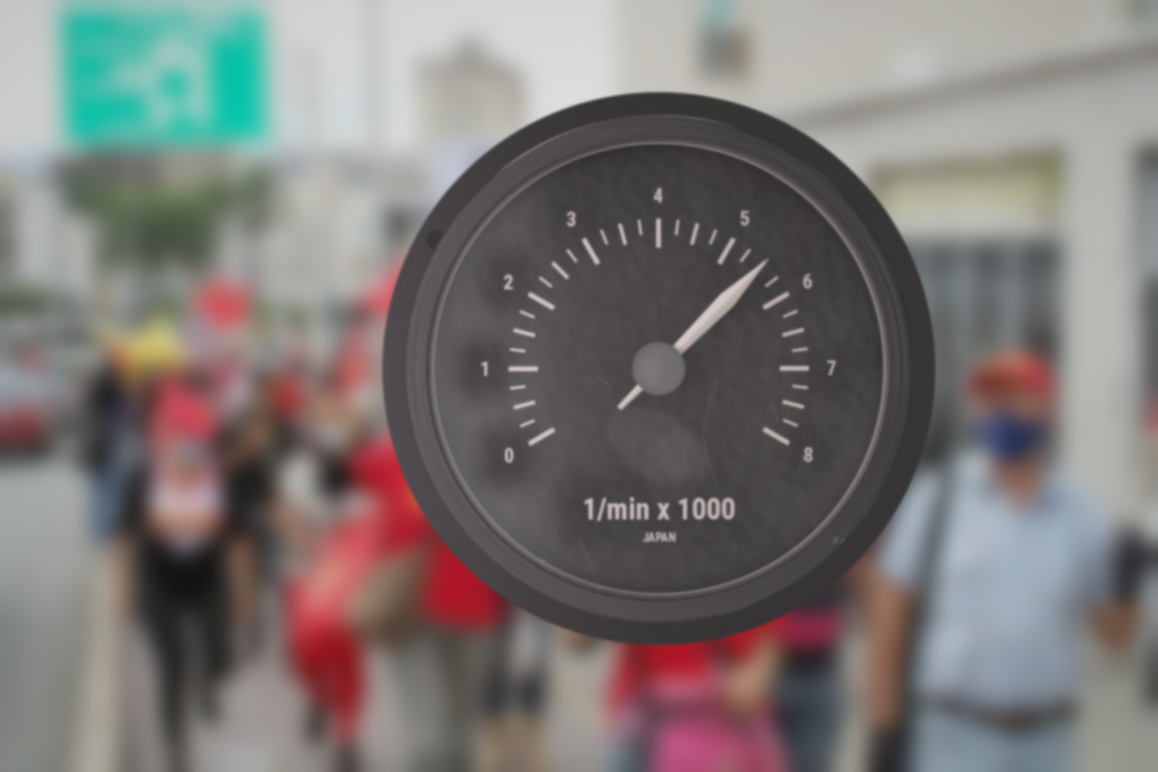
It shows value=5500 unit=rpm
